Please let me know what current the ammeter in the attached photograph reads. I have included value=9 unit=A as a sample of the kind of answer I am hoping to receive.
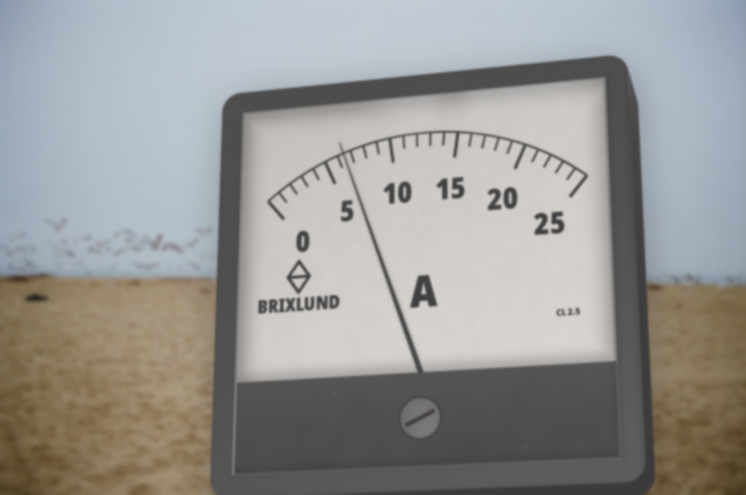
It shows value=6.5 unit=A
